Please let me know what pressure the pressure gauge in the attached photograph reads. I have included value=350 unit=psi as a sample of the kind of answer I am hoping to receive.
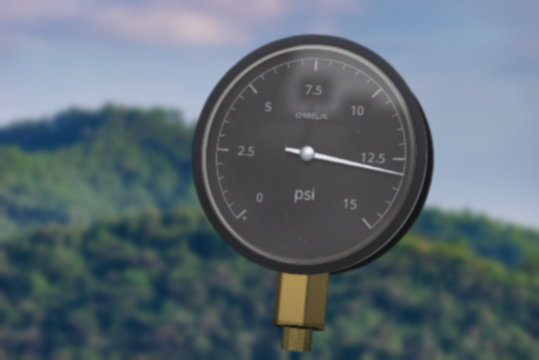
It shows value=13 unit=psi
